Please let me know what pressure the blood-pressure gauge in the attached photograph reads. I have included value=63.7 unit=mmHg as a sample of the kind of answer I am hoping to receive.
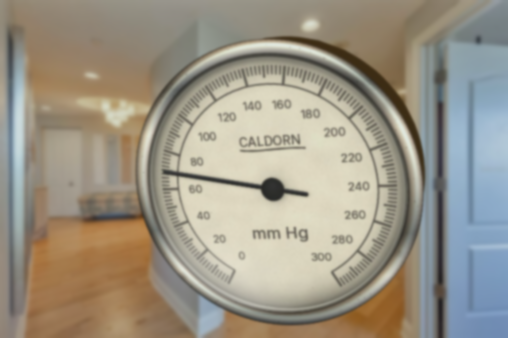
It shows value=70 unit=mmHg
